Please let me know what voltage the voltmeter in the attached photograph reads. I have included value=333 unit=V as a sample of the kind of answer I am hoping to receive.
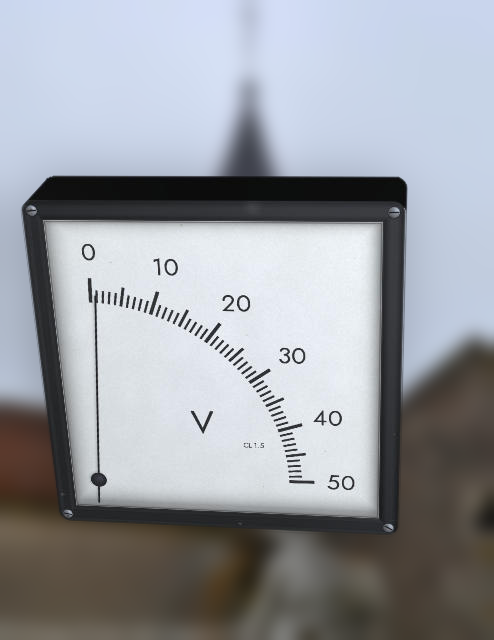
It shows value=1 unit=V
